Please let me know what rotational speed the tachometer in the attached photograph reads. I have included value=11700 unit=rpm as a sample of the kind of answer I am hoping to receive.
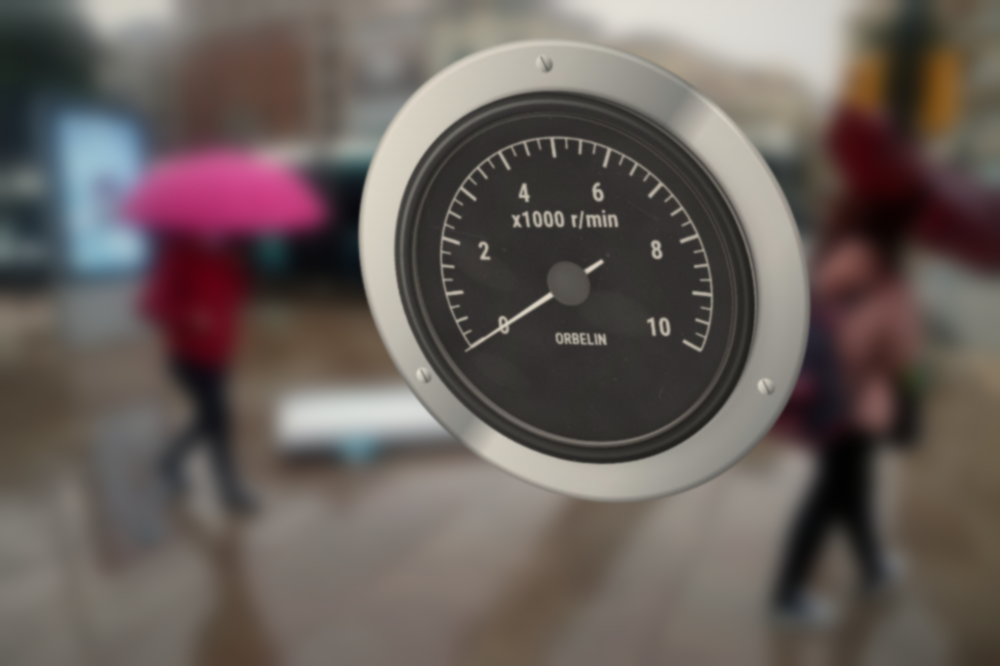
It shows value=0 unit=rpm
